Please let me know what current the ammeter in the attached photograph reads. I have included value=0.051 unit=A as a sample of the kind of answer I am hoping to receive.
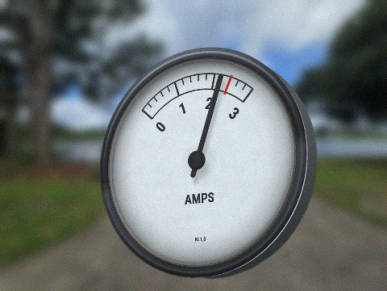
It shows value=2.2 unit=A
